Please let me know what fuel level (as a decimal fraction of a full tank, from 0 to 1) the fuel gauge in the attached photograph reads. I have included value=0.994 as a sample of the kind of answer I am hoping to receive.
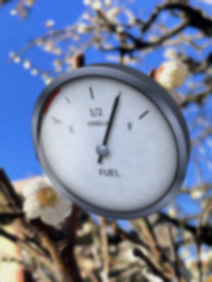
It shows value=0.75
